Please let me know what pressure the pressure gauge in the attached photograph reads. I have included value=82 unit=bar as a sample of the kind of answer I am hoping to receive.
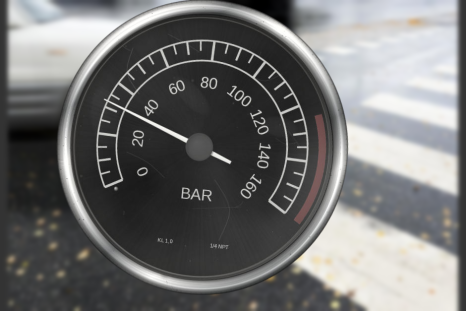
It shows value=32.5 unit=bar
